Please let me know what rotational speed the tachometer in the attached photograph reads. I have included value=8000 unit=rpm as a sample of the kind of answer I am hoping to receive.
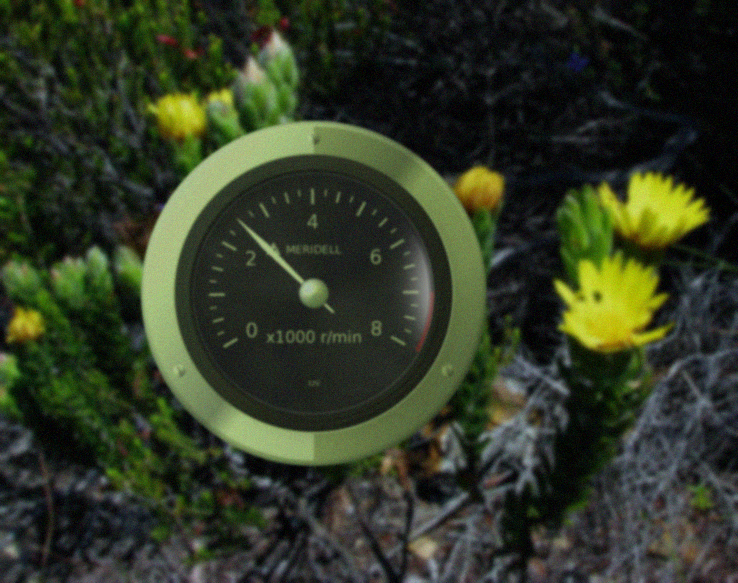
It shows value=2500 unit=rpm
